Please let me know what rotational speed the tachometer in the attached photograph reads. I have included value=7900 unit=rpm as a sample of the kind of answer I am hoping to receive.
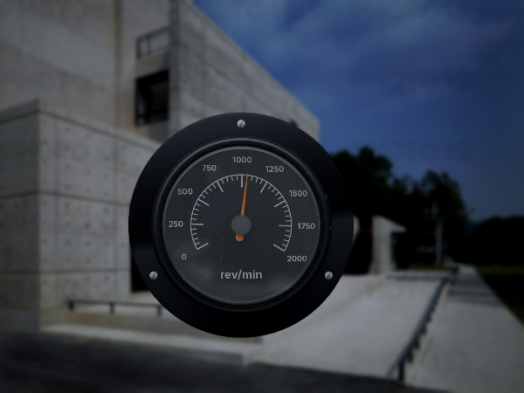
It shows value=1050 unit=rpm
